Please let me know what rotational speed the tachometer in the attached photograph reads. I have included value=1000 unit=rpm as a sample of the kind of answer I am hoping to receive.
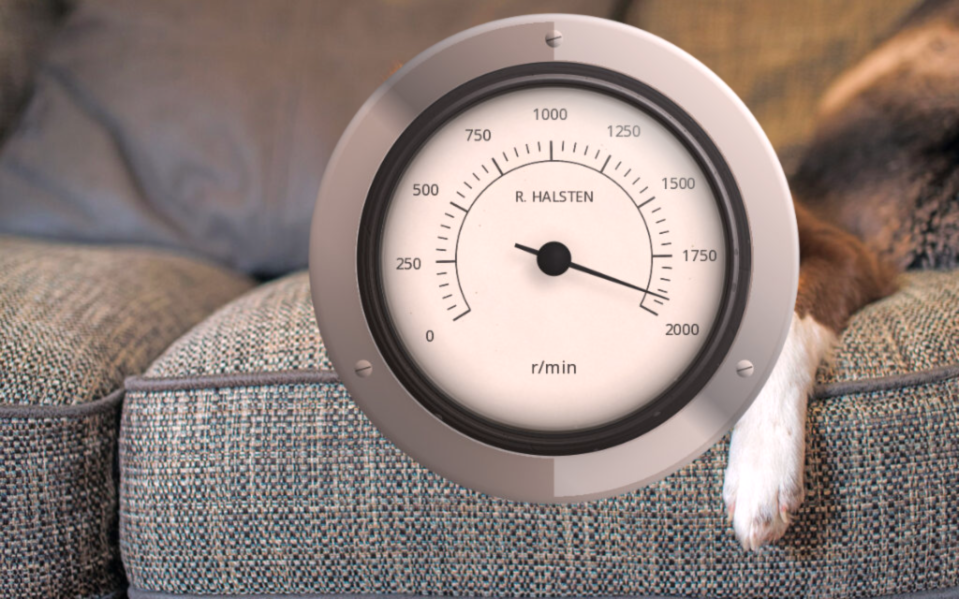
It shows value=1925 unit=rpm
